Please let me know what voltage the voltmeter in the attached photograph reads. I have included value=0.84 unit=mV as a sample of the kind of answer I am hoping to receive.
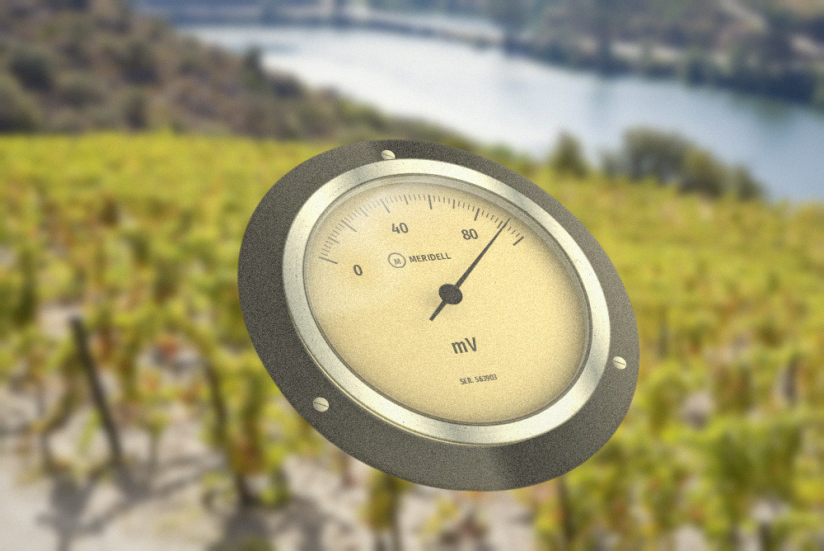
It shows value=92 unit=mV
